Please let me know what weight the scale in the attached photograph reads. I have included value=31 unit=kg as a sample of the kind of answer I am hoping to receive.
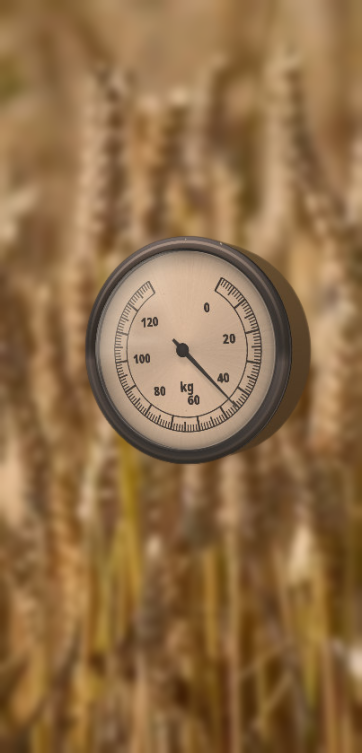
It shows value=45 unit=kg
